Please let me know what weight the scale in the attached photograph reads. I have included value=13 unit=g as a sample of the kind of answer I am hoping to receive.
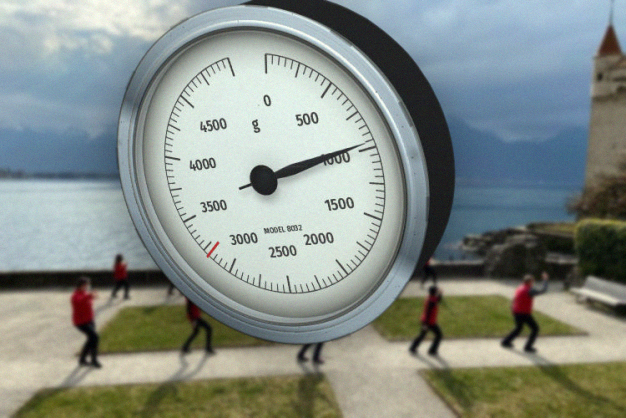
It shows value=950 unit=g
